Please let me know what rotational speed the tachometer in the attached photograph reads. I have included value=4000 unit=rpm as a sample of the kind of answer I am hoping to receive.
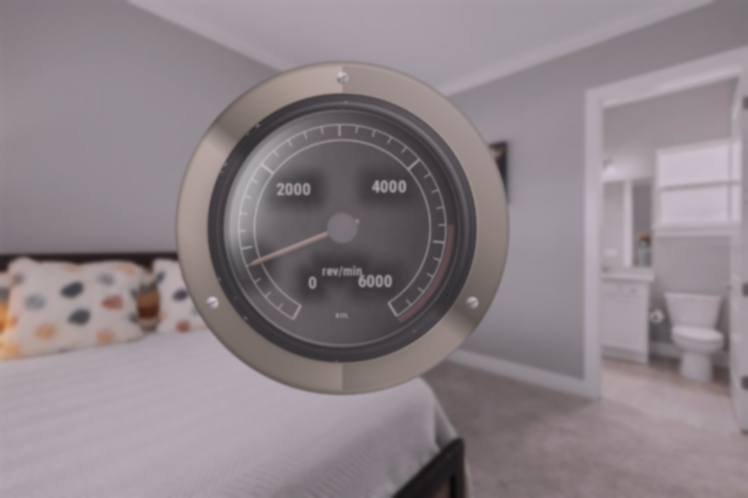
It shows value=800 unit=rpm
